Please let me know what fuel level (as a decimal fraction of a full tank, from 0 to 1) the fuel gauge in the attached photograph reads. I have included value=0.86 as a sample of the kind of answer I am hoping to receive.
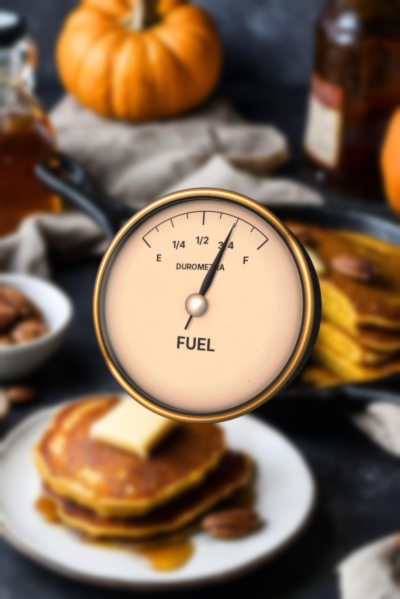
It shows value=0.75
